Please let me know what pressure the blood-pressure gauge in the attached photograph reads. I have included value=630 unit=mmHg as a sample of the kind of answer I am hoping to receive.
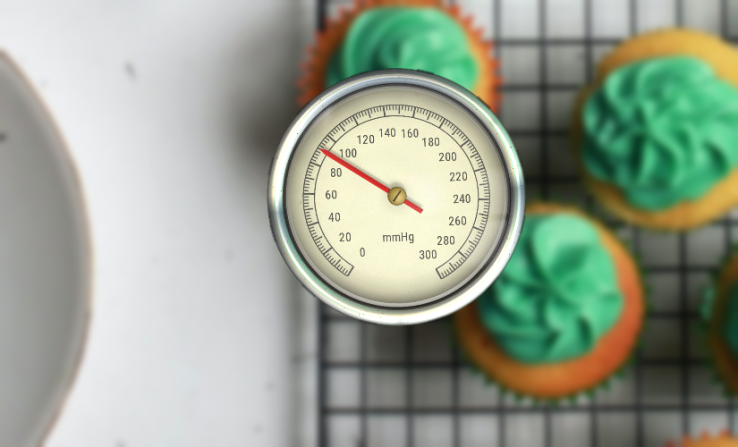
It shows value=90 unit=mmHg
